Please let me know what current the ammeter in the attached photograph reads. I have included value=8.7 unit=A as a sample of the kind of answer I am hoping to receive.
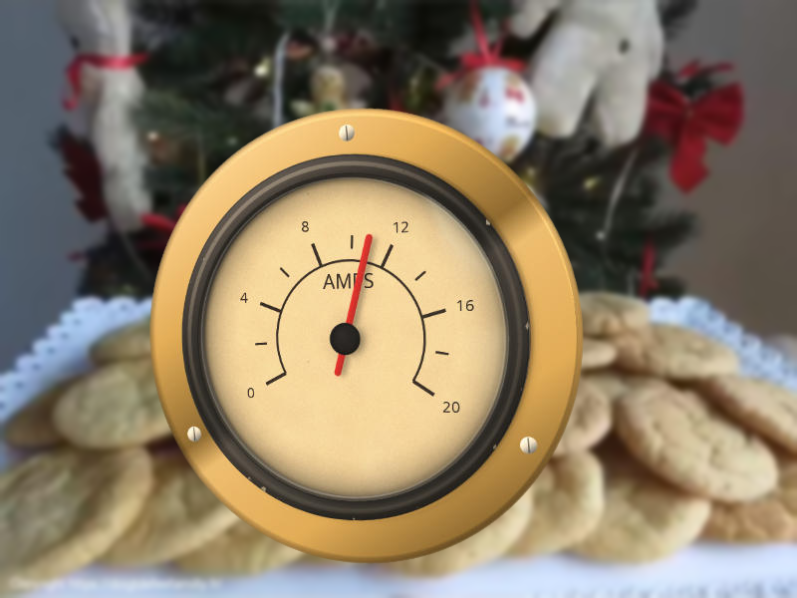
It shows value=11 unit=A
